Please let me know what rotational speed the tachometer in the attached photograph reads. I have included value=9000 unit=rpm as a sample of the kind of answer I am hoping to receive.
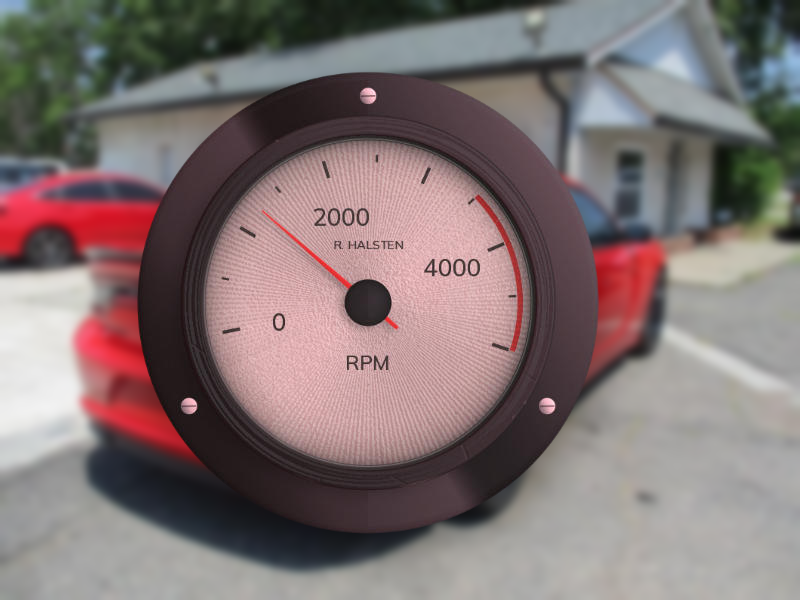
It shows value=1250 unit=rpm
